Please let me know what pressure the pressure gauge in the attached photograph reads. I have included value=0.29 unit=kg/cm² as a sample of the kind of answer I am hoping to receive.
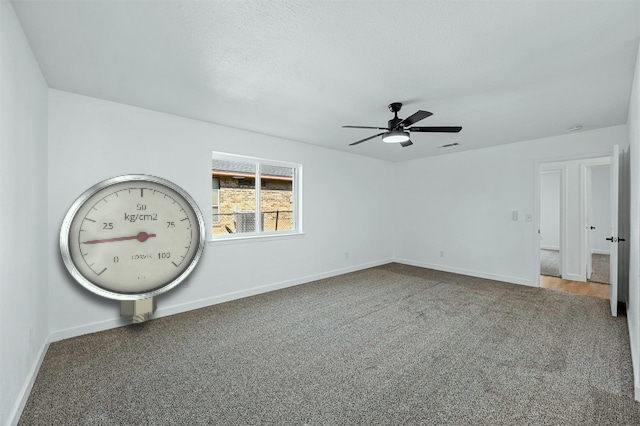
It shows value=15 unit=kg/cm²
